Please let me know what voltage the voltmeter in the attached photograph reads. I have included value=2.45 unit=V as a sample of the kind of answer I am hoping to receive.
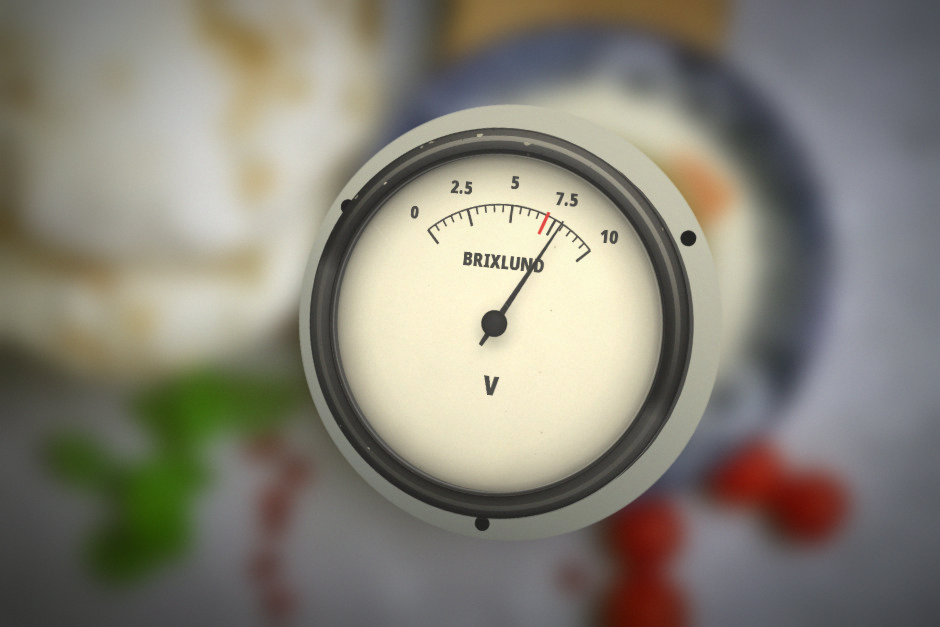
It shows value=8 unit=V
